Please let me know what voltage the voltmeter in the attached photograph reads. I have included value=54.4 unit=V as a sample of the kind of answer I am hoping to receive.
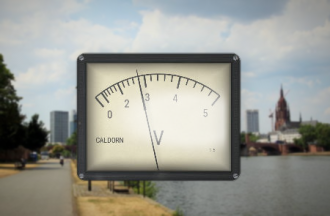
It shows value=2.8 unit=V
